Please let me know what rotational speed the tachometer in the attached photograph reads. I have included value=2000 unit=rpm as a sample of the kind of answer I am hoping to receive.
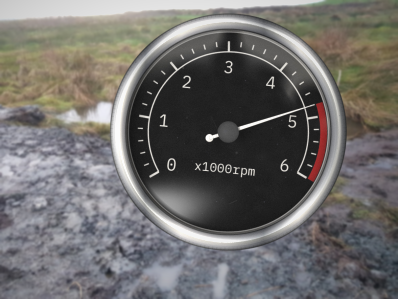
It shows value=4800 unit=rpm
